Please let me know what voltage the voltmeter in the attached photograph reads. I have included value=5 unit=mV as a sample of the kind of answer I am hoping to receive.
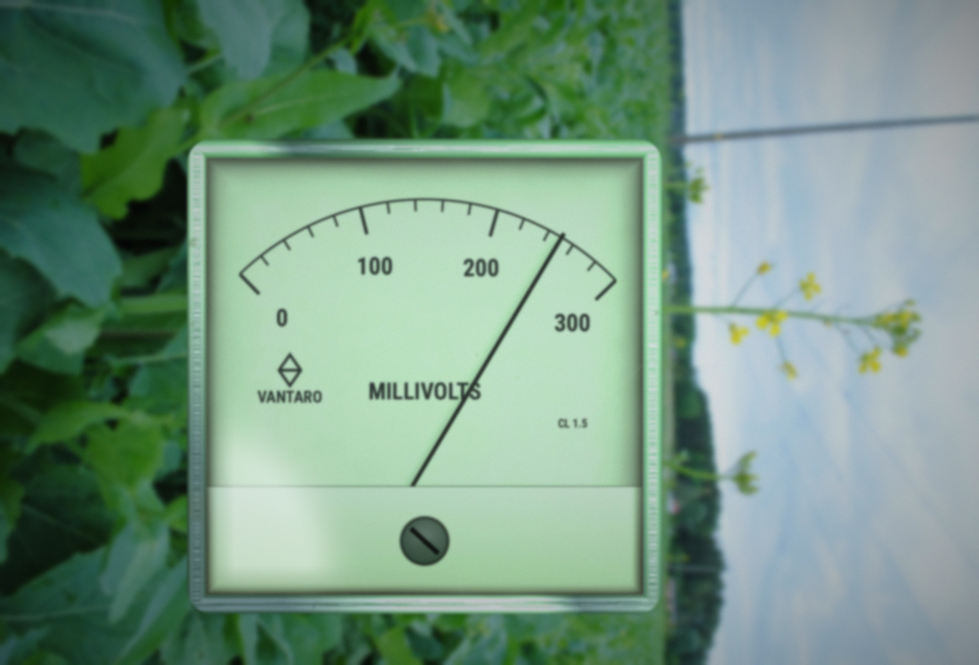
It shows value=250 unit=mV
